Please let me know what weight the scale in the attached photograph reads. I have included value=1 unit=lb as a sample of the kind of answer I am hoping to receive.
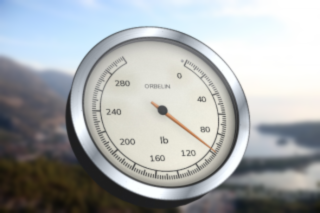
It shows value=100 unit=lb
